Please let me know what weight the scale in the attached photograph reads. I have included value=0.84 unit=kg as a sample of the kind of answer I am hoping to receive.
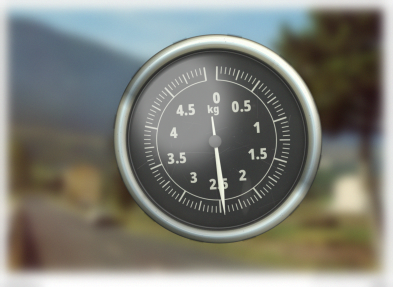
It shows value=2.45 unit=kg
